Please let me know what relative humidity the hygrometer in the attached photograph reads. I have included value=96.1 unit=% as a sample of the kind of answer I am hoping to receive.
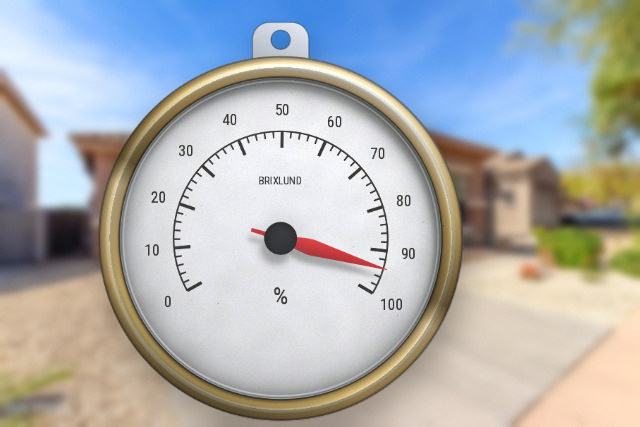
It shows value=94 unit=%
